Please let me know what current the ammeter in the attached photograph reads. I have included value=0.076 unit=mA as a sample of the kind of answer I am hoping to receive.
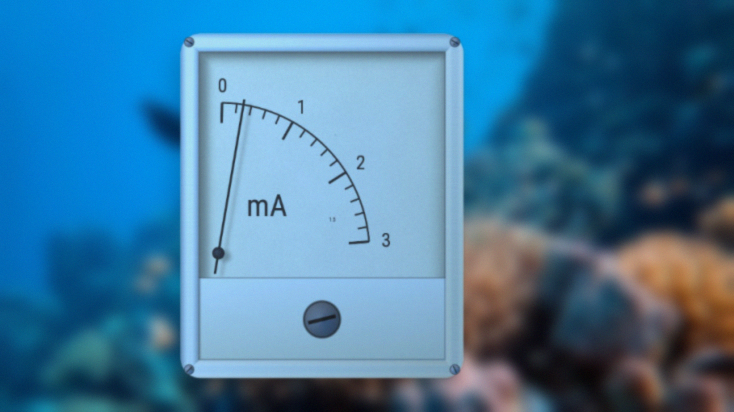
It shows value=0.3 unit=mA
